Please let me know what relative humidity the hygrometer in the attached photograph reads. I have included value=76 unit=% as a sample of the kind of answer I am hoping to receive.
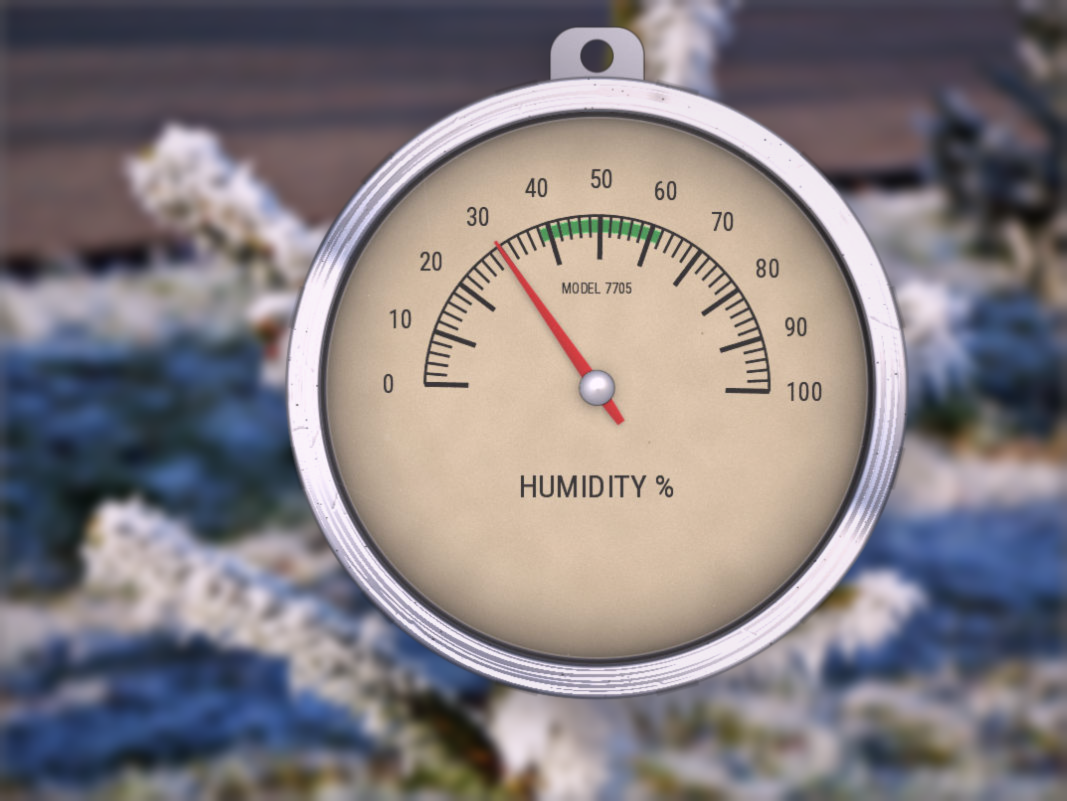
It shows value=30 unit=%
